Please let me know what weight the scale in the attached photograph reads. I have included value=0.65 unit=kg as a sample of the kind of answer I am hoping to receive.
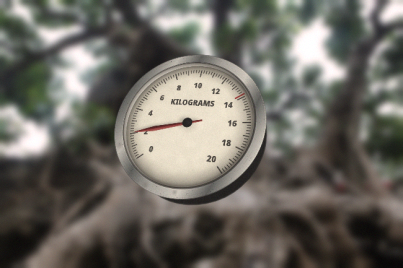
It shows value=2 unit=kg
